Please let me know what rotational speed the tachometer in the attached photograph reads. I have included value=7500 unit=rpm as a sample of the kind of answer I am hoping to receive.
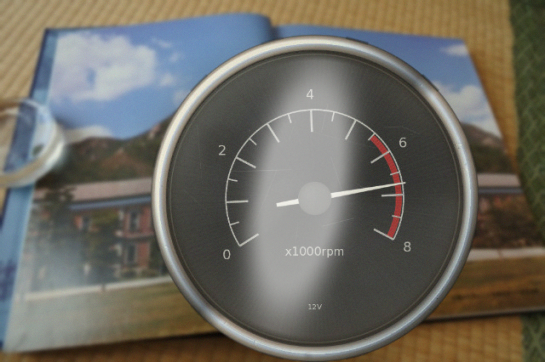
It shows value=6750 unit=rpm
